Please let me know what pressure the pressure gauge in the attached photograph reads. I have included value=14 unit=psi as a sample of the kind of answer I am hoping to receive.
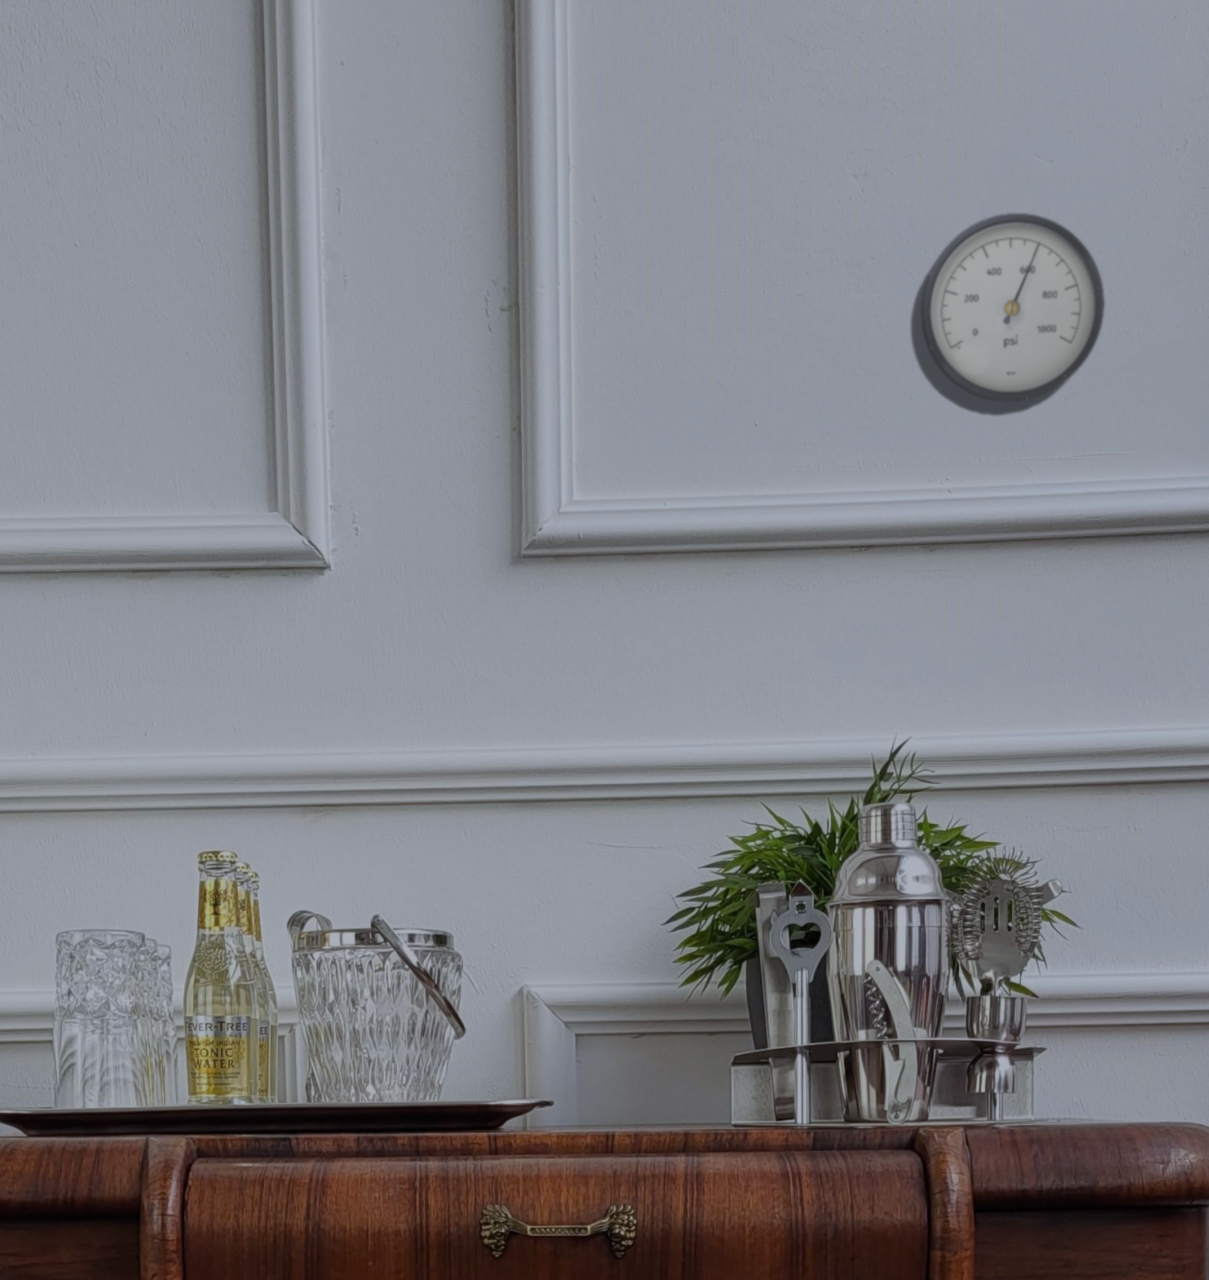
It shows value=600 unit=psi
